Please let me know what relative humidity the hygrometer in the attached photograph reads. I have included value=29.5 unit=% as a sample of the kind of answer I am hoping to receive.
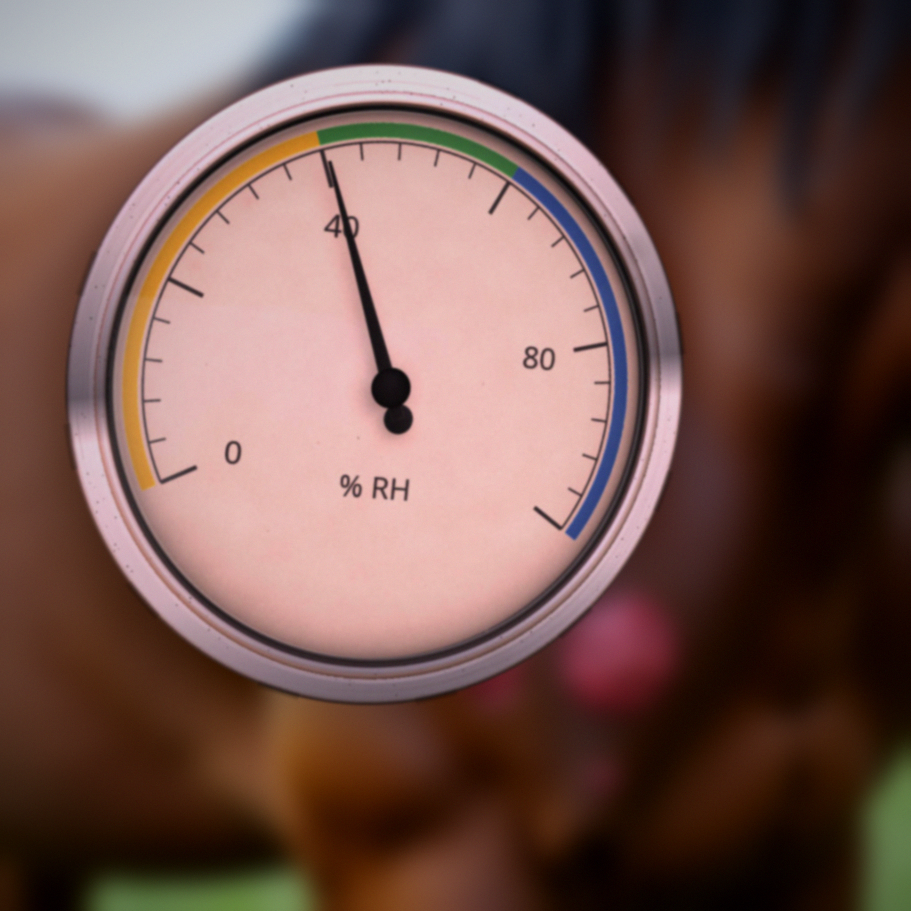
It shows value=40 unit=%
